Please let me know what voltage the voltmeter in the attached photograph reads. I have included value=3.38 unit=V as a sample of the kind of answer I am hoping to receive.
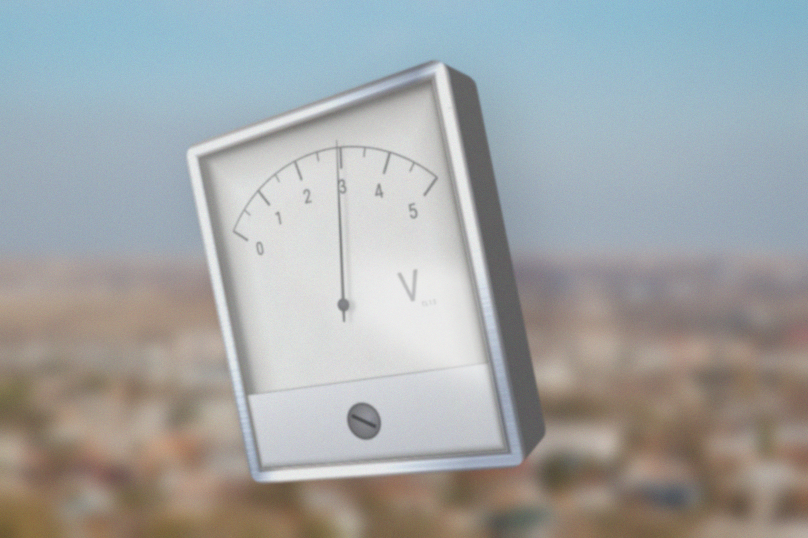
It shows value=3 unit=V
